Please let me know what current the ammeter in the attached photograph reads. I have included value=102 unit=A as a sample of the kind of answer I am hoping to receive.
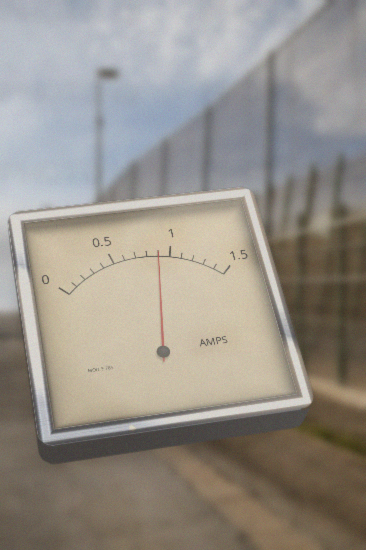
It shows value=0.9 unit=A
